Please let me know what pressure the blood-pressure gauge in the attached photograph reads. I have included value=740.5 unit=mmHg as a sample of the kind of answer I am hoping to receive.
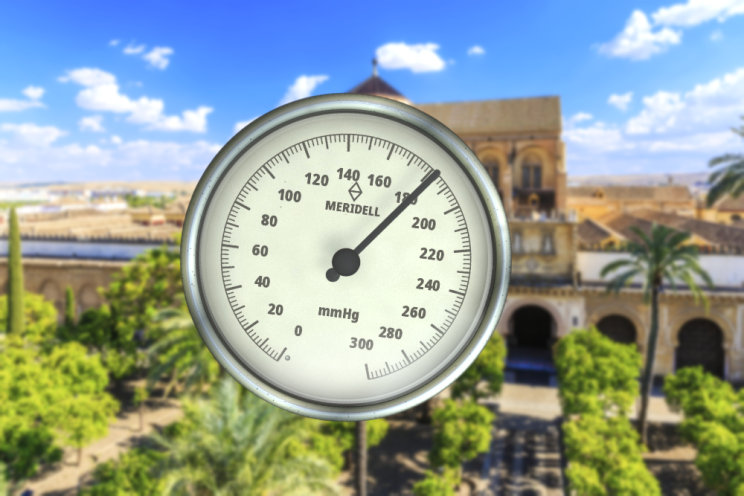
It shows value=182 unit=mmHg
